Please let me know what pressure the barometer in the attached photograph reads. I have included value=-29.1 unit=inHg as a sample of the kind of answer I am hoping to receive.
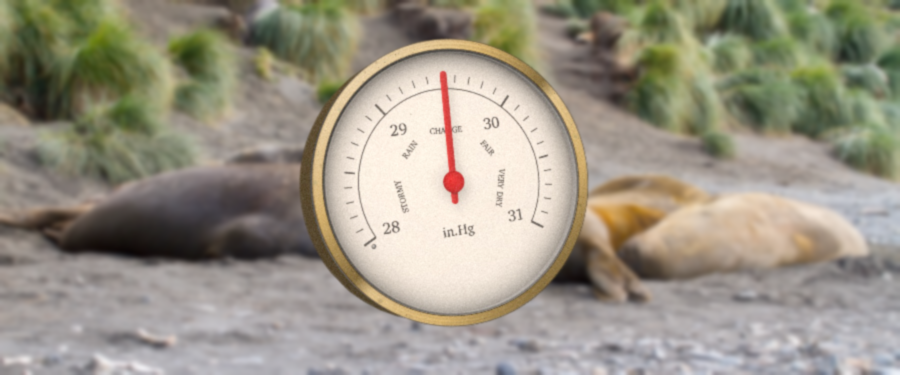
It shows value=29.5 unit=inHg
